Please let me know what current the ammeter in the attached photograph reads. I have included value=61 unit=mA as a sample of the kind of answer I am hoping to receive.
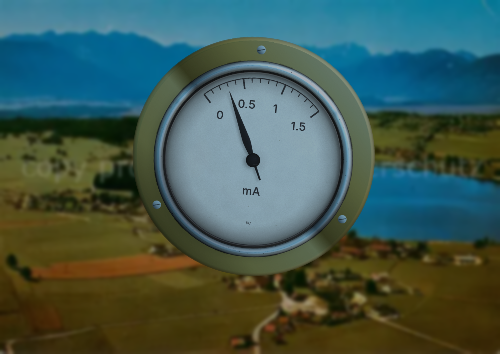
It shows value=0.3 unit=mA
